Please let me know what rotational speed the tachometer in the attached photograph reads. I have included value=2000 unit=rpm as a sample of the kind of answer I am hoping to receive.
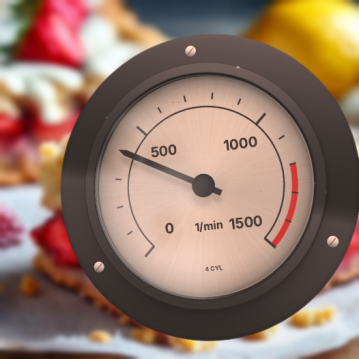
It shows value=400 unit=rpm
